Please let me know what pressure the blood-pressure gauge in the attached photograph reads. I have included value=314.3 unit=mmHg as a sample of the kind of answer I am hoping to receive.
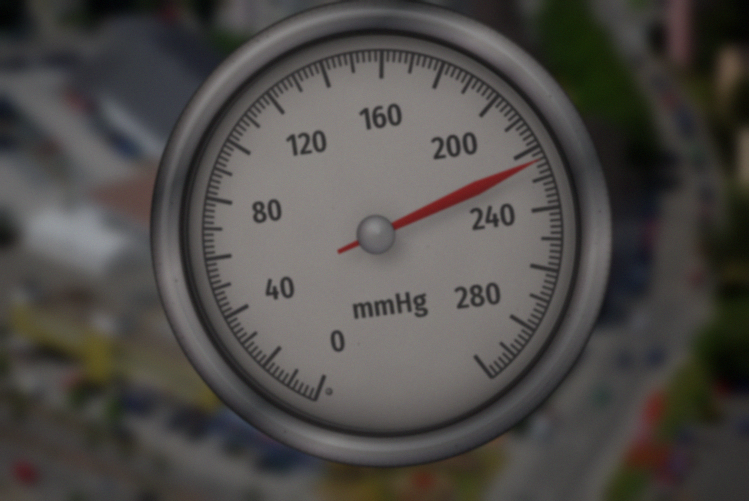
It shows value=224 unit=mmHg
